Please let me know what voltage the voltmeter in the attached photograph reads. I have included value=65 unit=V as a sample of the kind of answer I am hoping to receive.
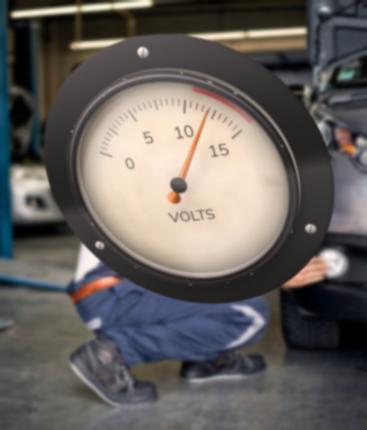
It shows value=12 unit=V
